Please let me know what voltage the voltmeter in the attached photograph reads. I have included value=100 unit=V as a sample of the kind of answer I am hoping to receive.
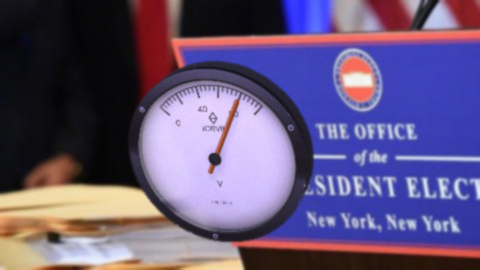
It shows value=80 unit=V
